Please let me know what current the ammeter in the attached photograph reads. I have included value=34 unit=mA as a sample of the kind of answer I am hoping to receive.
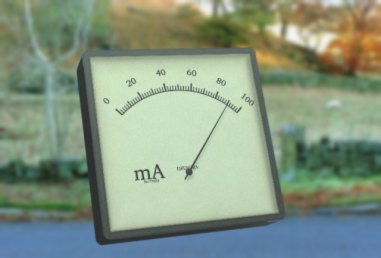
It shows value=90 unit=mA
